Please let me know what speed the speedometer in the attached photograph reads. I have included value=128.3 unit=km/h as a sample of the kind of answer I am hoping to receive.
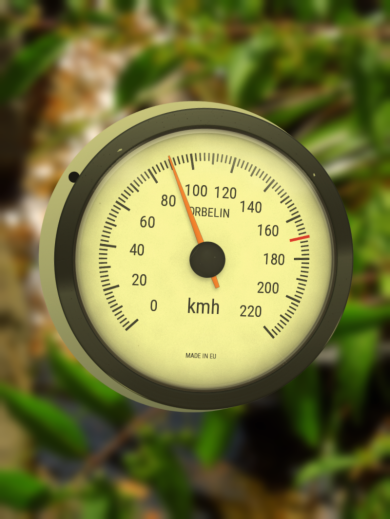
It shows value=90 unit=km/h
